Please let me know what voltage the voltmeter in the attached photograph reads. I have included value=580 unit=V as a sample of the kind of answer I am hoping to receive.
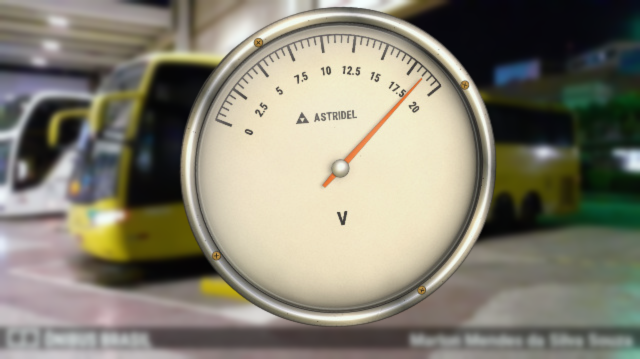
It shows value=18.5 unit=V
